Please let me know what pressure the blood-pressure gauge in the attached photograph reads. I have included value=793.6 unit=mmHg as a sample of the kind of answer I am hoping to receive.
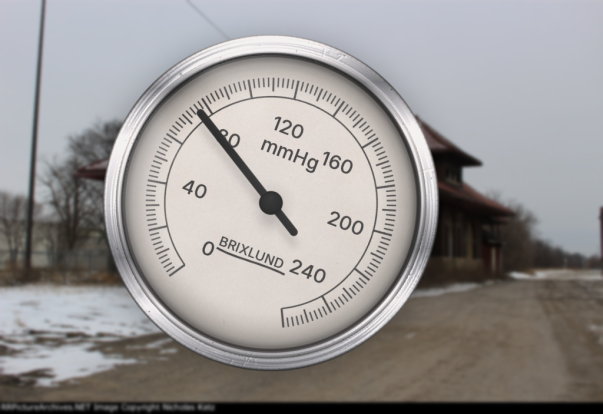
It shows value=76 unit=mmHg
